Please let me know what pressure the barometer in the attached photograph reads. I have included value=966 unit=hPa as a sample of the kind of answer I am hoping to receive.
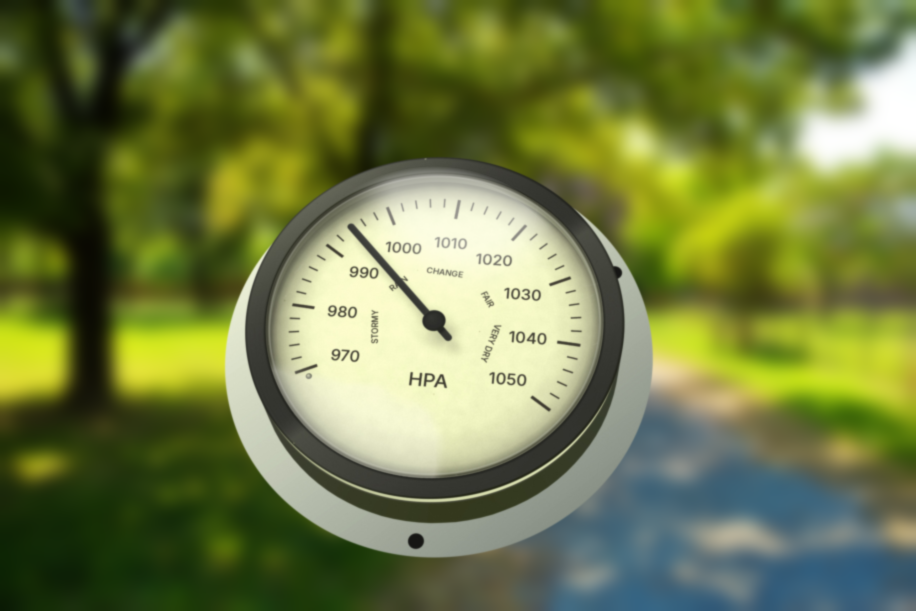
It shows value=994 unit=hPa
